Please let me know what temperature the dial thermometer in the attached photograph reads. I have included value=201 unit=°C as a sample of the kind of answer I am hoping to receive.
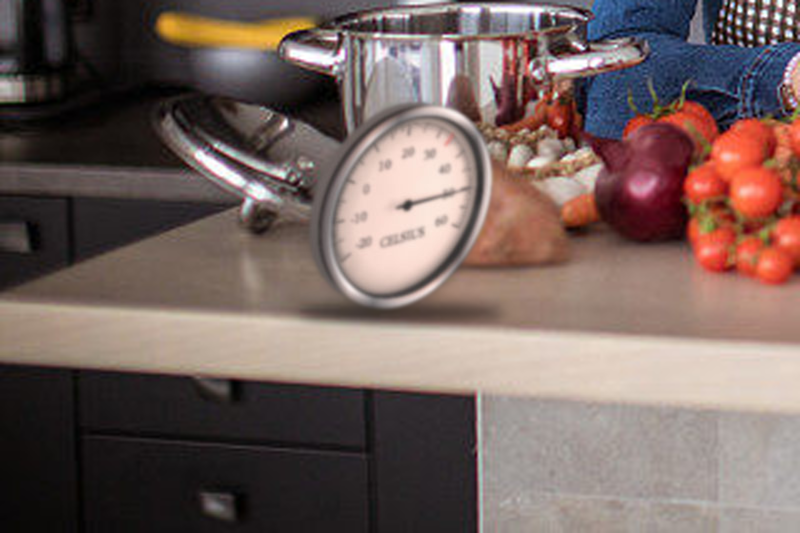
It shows value=50 unit=°C
